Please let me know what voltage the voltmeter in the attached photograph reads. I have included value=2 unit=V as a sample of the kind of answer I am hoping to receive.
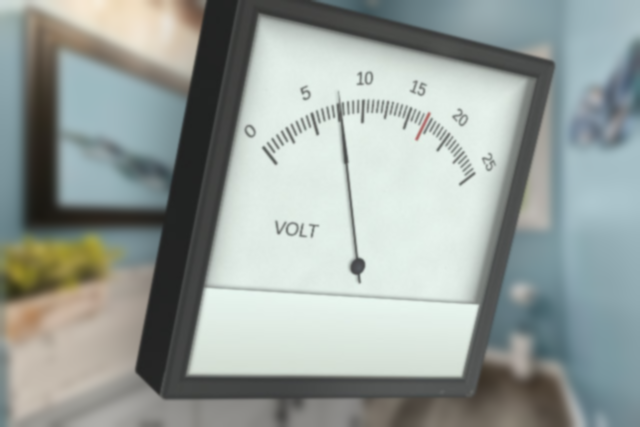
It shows value=7.5 unit=V
